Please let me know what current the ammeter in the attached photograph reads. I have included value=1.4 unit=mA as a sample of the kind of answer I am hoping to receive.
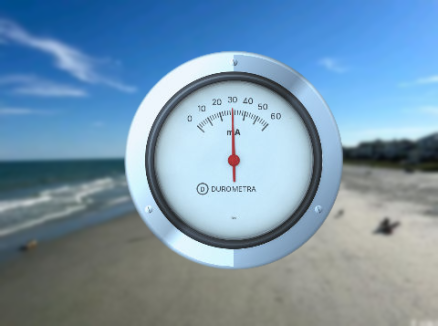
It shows value=30 unit=mA
